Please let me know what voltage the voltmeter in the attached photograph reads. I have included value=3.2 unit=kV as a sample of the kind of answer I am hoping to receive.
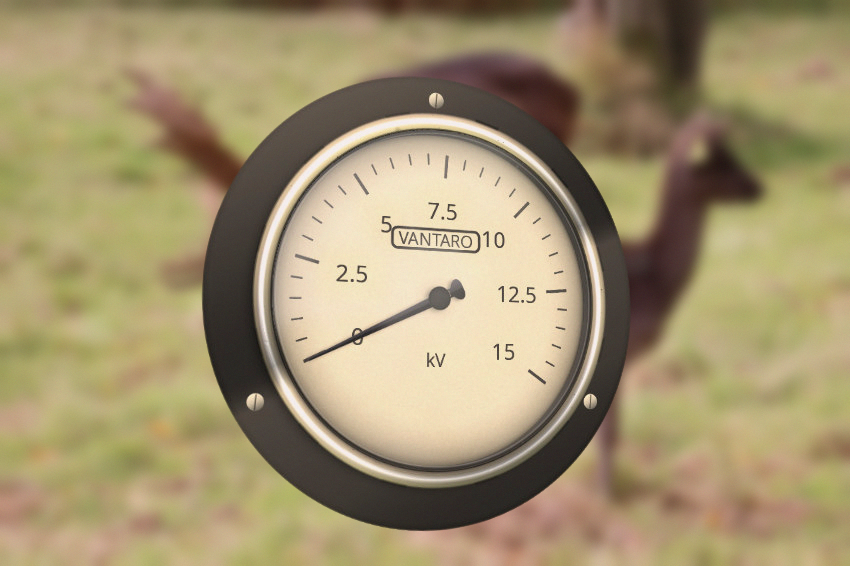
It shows value=0 unit=kV
